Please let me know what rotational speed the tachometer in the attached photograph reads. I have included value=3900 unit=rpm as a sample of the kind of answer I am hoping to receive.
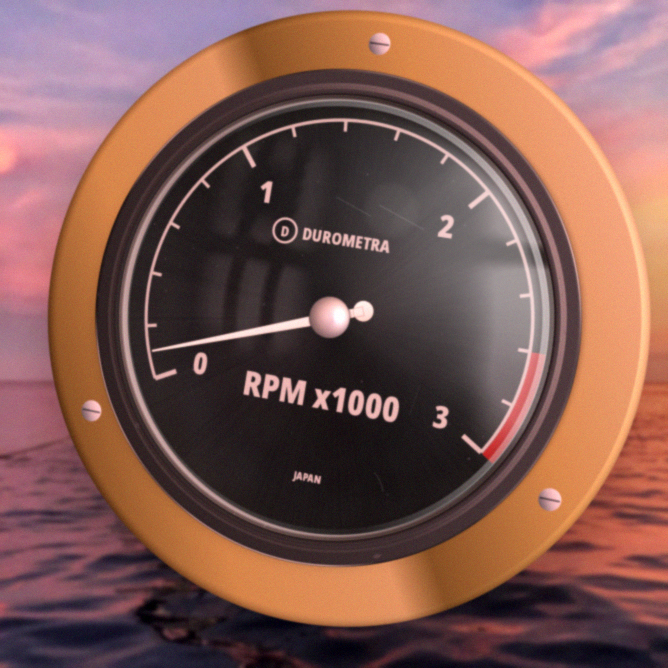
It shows value=100 unit=rpm
